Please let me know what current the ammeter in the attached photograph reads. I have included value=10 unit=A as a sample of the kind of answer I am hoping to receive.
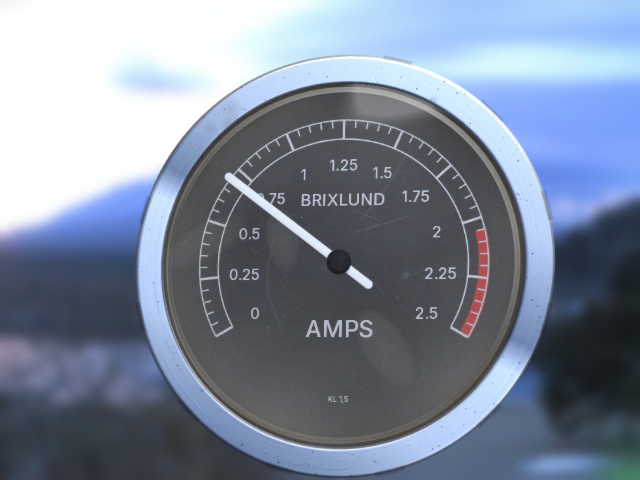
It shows value=0.7 unit=A
